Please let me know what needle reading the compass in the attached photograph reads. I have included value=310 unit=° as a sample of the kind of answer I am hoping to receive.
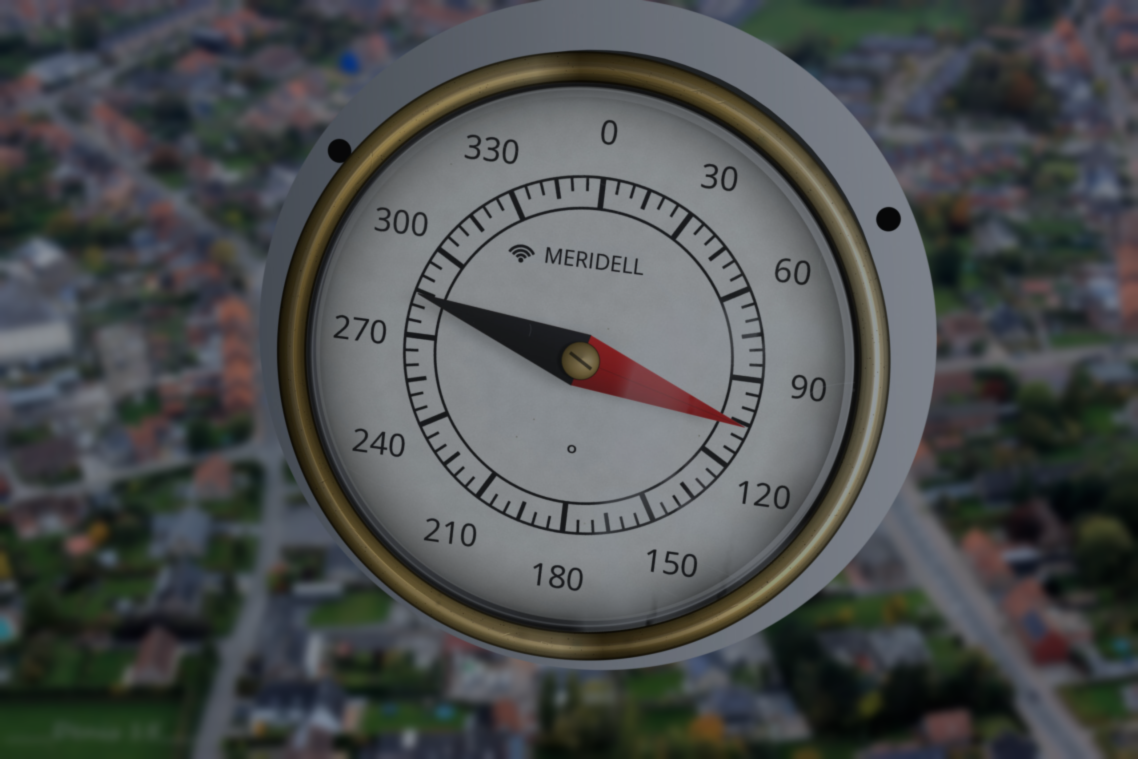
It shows value=105 unit=°
